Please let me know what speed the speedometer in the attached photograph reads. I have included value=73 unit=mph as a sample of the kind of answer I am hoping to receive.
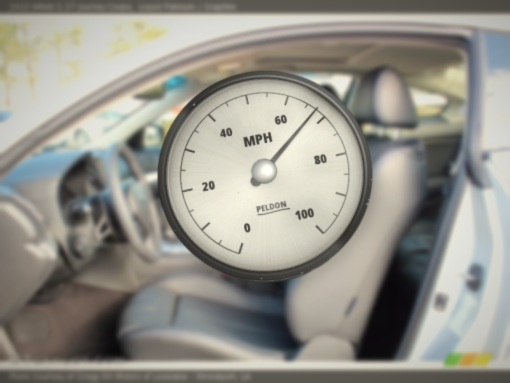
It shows value=67.5 unit=mph
